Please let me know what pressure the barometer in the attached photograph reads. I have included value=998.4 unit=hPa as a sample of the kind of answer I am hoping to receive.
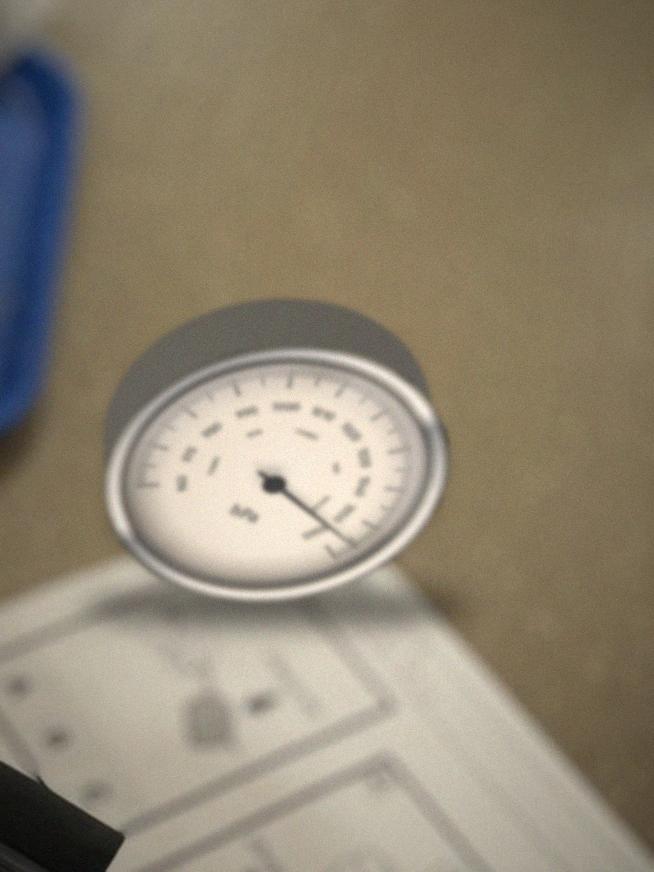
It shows value=1055 unit=hPa
